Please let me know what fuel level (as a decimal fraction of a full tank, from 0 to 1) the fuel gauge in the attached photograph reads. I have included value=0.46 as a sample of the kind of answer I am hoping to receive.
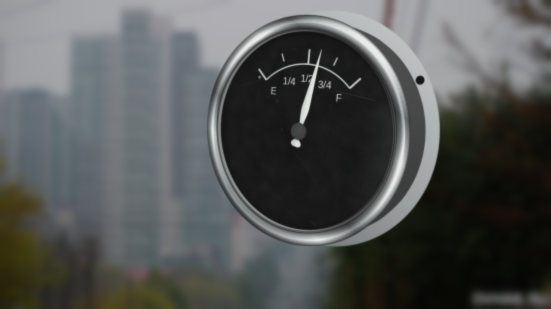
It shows value=0.625
